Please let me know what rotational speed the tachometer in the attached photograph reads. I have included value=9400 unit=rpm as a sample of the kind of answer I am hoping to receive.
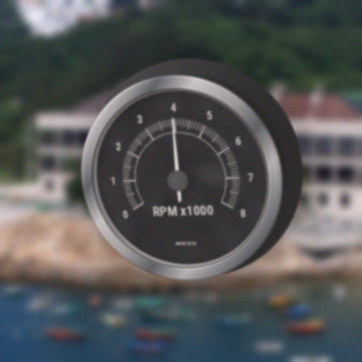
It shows value=4000 unit=rpm
